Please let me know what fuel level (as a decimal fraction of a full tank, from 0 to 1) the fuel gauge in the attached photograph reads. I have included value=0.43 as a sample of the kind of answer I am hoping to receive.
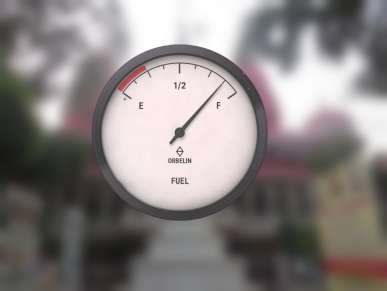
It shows value=0.875
